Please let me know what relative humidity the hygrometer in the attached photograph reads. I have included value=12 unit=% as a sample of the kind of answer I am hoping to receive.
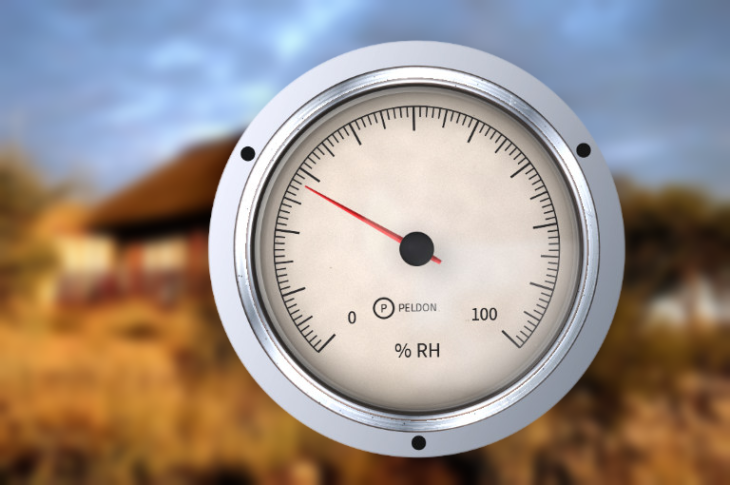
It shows value=28 unit=%
